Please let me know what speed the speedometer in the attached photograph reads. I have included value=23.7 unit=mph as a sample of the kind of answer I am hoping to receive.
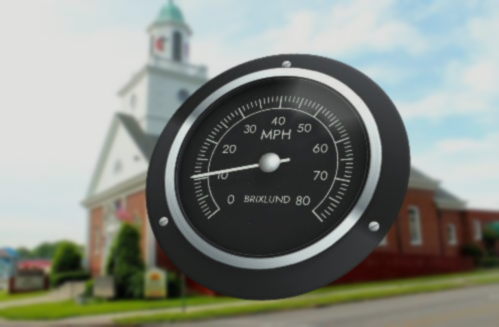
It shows value=10 unit=mph
